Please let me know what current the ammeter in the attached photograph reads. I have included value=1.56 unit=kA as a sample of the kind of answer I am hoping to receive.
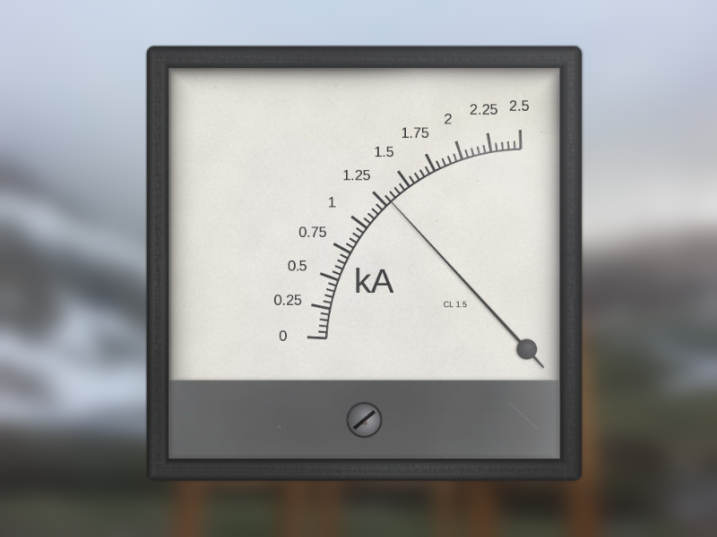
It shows value=1.3 unit=kA
